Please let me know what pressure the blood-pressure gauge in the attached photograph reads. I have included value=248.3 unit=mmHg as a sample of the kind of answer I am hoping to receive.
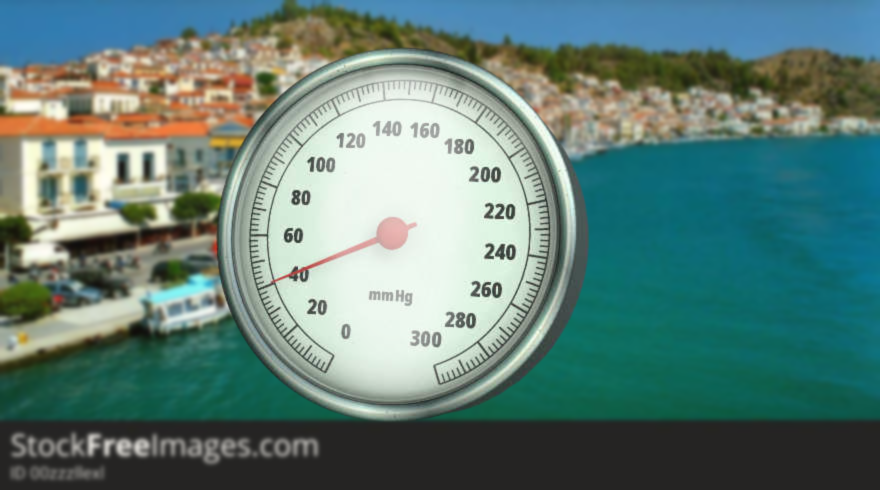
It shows value=40 unit=mmHg
